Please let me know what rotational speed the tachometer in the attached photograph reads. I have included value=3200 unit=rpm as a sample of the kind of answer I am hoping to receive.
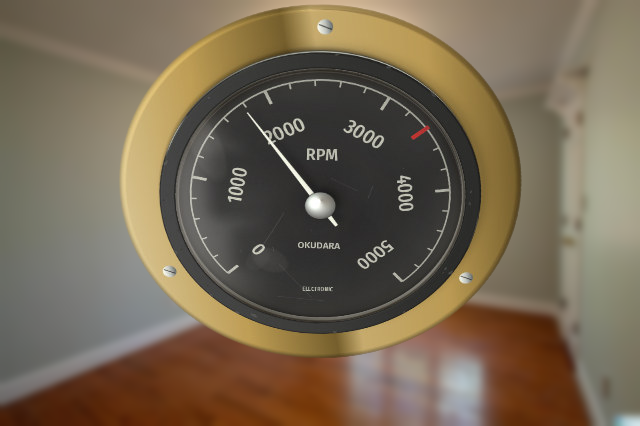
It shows value=1800 unit=rpm
